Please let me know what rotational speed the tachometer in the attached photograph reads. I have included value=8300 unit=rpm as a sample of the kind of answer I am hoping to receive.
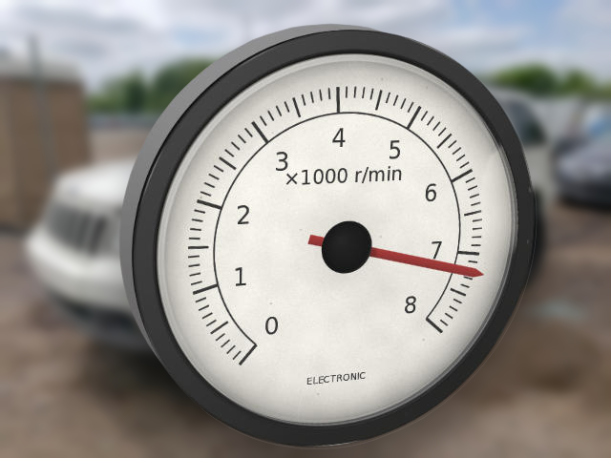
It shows value=7200 unit=rpm
